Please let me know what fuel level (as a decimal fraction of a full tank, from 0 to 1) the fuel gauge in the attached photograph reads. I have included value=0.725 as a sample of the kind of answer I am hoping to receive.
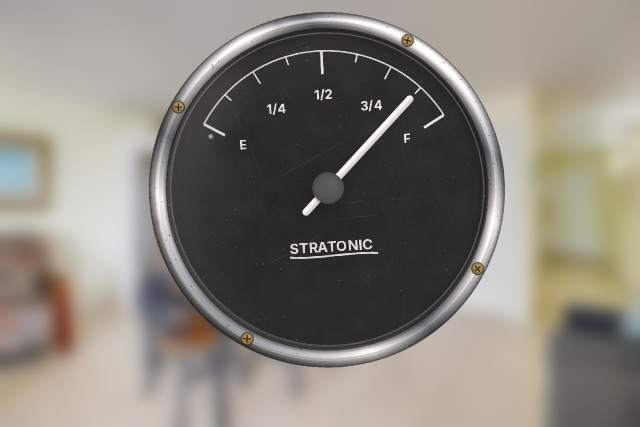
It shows value=0.875
